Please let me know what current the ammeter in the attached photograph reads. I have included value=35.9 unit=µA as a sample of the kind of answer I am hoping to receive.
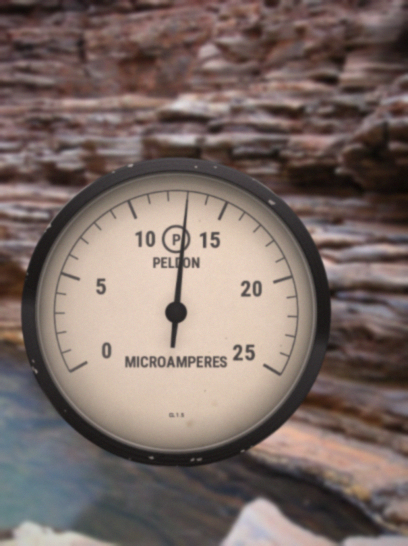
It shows value=13 unit=µA
